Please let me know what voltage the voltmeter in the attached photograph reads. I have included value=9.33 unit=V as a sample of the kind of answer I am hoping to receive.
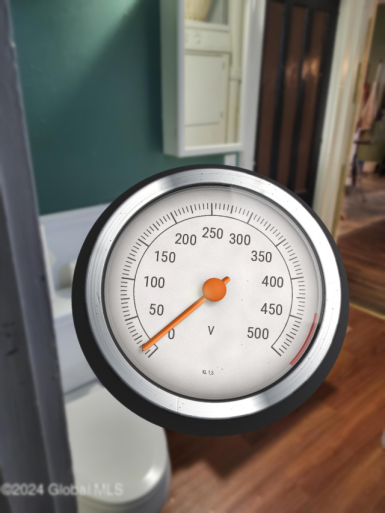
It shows value=10 unit=V
